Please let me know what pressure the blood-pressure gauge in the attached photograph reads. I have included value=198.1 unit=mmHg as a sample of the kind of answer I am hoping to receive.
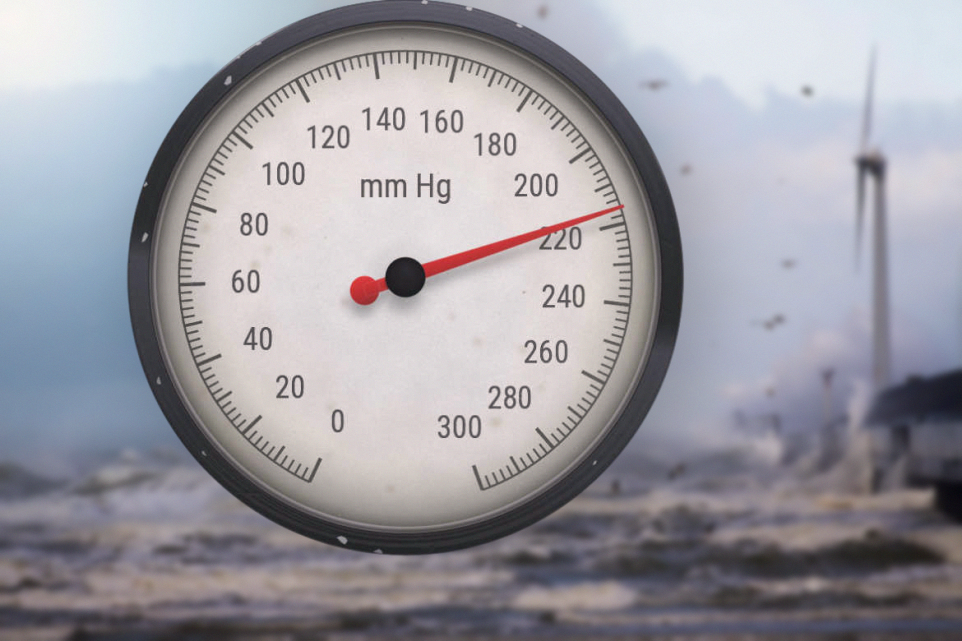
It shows value=216 unit=mmHg
